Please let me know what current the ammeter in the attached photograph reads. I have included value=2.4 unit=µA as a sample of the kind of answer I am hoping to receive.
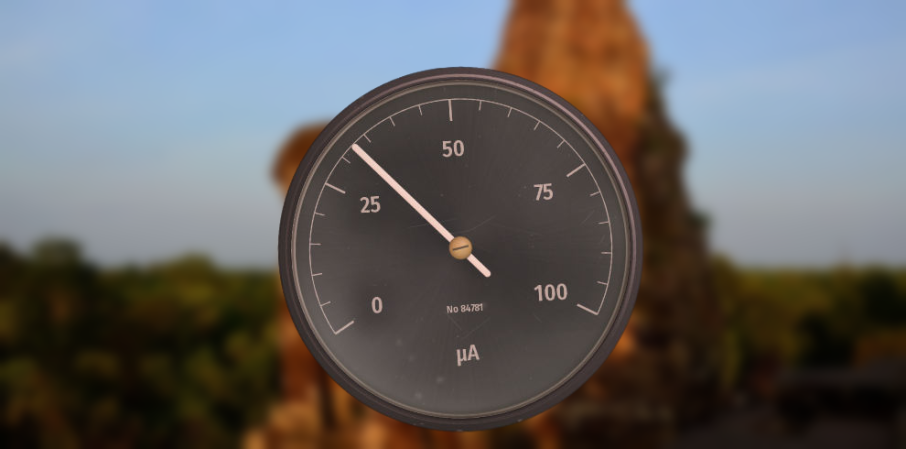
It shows value=32.5 unit=µA
